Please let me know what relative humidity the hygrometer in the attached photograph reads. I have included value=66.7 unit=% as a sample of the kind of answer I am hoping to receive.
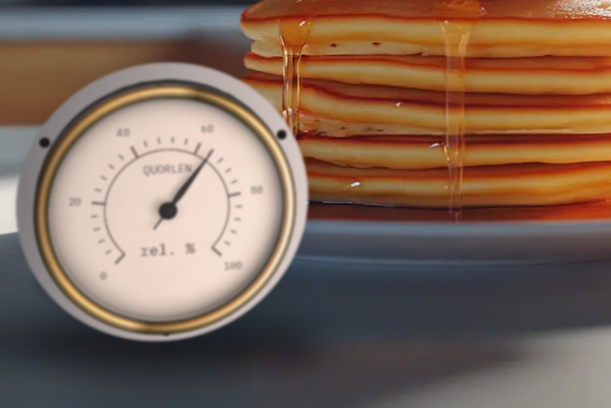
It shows value=64 unit=%
